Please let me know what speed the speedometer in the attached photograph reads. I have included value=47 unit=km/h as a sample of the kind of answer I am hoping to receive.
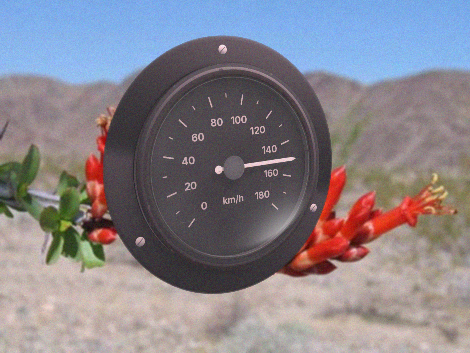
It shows value=150 unit=km/h
